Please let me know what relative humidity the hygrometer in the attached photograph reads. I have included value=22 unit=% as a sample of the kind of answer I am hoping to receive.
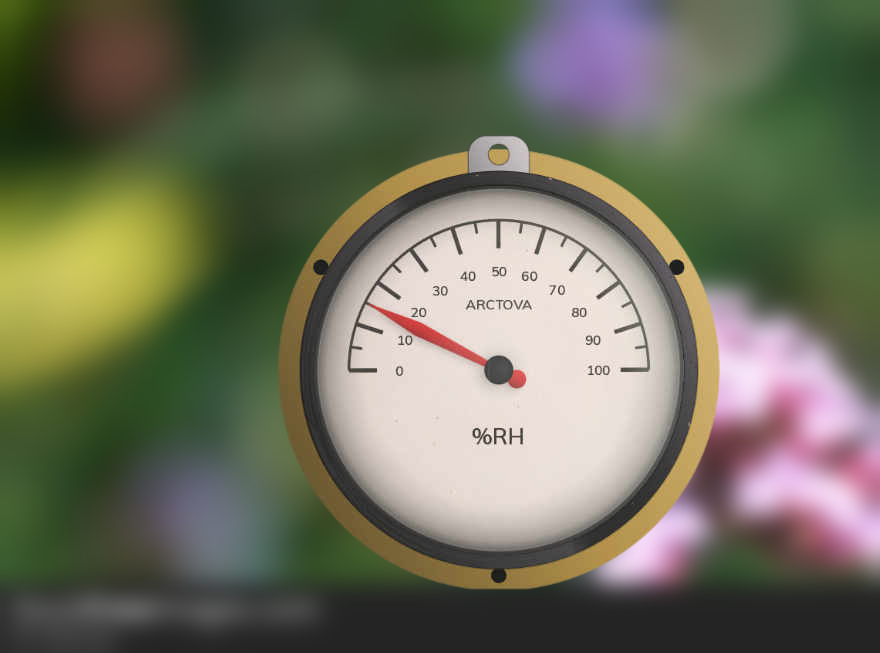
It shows value=15 unit=%
